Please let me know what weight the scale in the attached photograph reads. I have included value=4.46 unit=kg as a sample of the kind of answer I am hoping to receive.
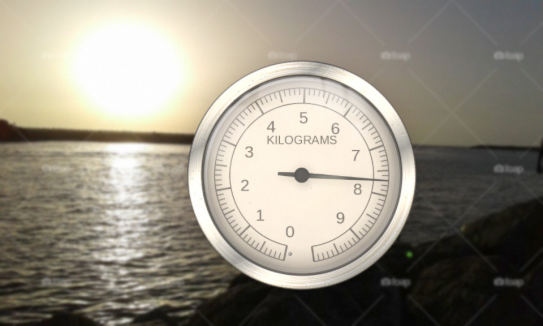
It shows value=7.7 unit=kg
